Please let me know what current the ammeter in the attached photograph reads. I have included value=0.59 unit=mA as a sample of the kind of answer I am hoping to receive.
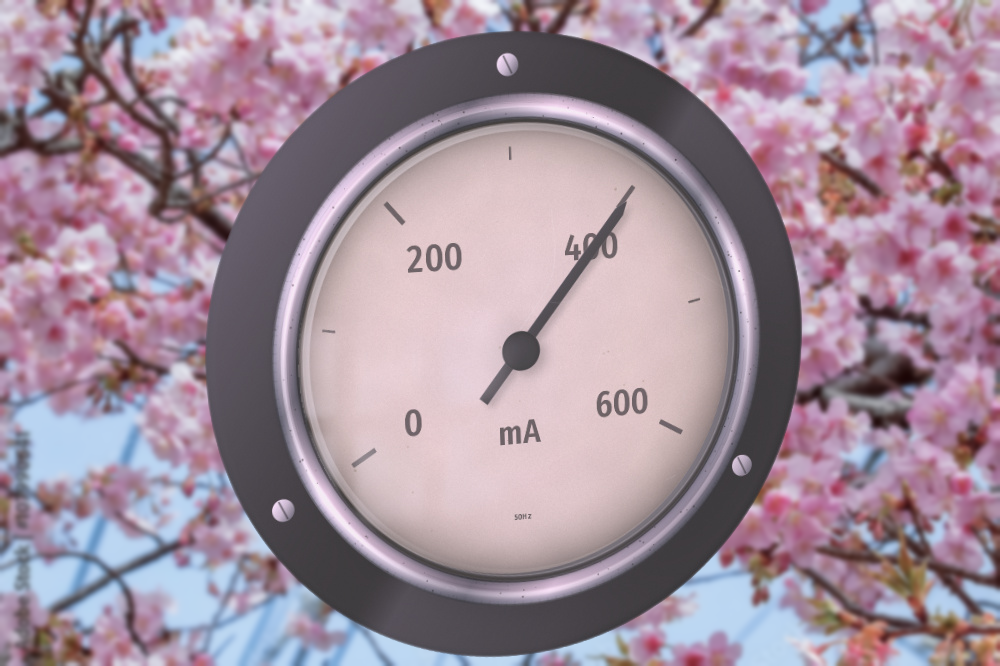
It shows value=400 unit=mA
